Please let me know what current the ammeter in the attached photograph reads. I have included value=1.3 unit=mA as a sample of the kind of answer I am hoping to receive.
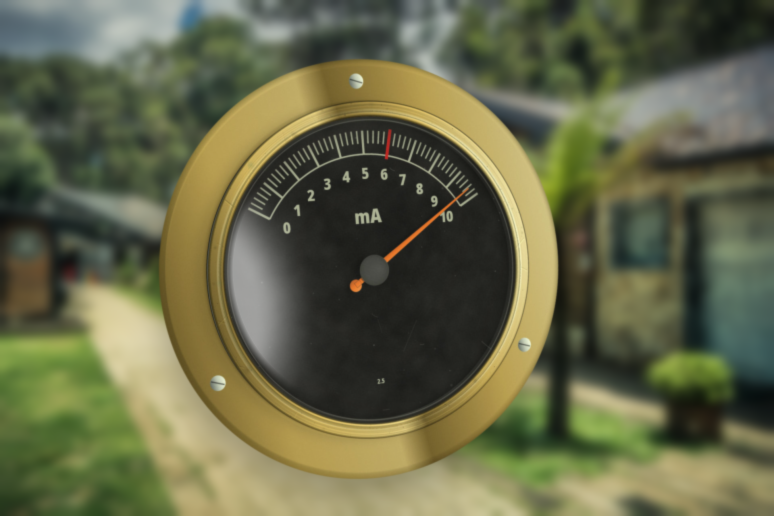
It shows value=9.6 unit=mA
